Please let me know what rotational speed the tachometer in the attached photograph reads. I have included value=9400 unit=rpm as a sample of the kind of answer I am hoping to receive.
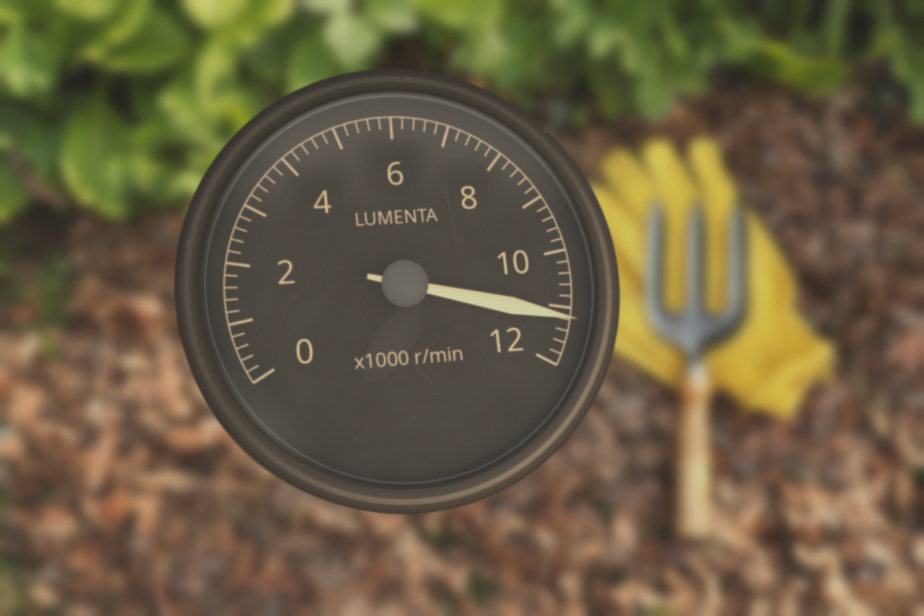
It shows value=11200 unit=rpm
